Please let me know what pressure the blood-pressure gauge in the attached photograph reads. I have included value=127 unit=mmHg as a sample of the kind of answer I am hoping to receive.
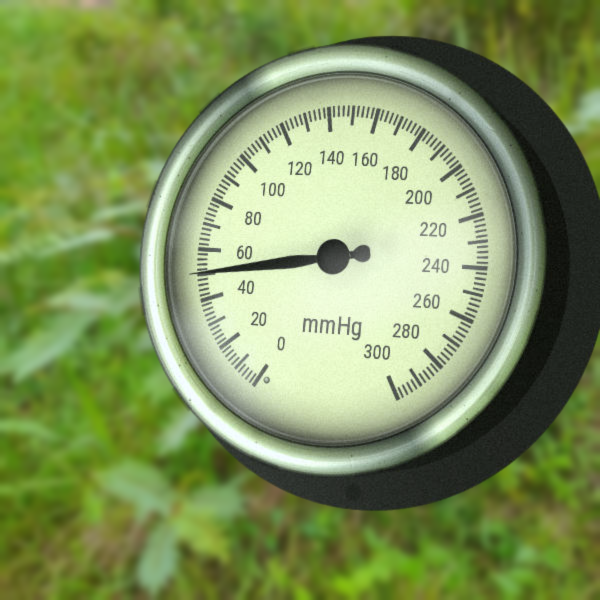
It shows value=50 unit=mmHg
